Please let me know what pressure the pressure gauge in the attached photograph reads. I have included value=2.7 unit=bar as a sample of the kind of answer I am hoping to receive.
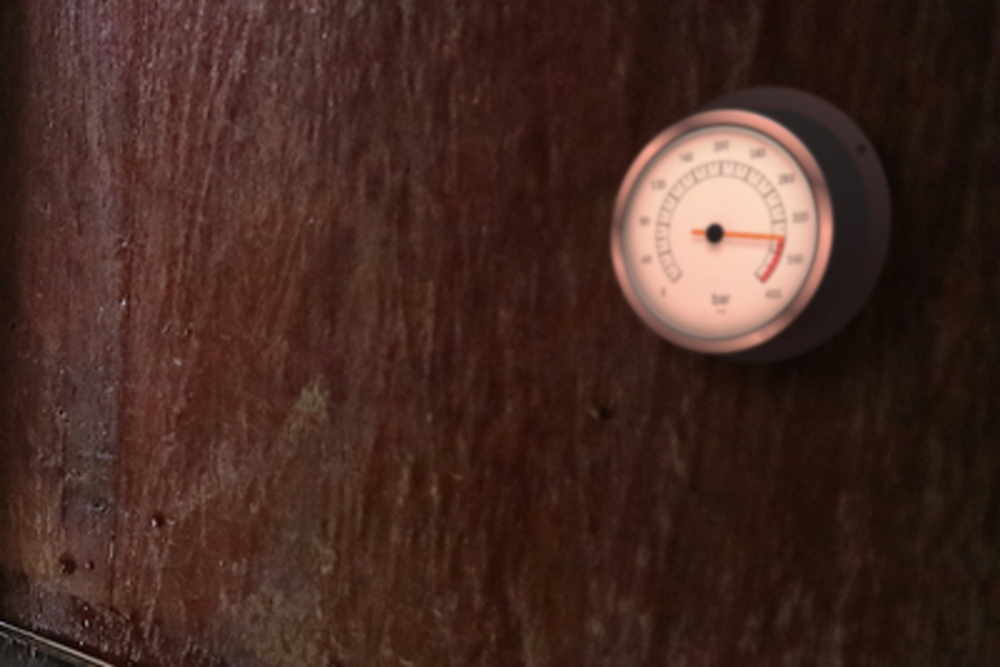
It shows value=340 unit=bar
